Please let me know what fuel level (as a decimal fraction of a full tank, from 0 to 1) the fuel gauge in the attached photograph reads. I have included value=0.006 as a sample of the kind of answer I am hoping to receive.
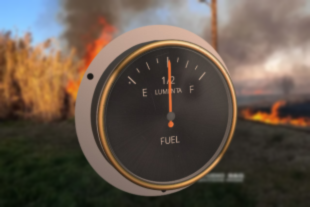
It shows value=0.5
